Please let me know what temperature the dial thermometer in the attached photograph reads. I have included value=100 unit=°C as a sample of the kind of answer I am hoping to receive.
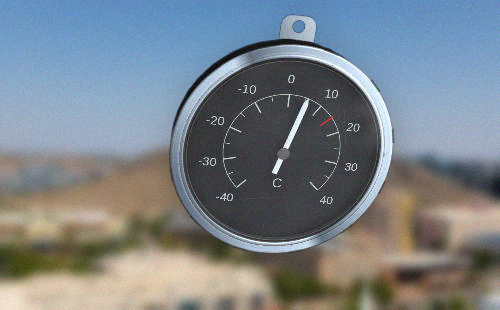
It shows value=5 unit=°C
